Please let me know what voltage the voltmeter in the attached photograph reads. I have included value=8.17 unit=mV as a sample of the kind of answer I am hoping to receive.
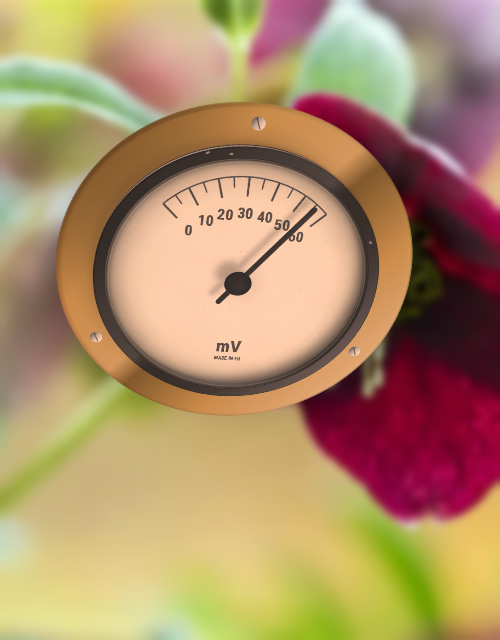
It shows value=55 unit=mV
